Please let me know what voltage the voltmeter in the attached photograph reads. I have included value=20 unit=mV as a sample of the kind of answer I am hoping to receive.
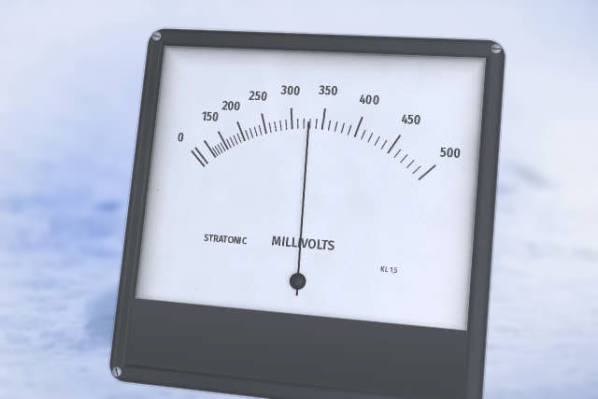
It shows value=330 unit=mV
